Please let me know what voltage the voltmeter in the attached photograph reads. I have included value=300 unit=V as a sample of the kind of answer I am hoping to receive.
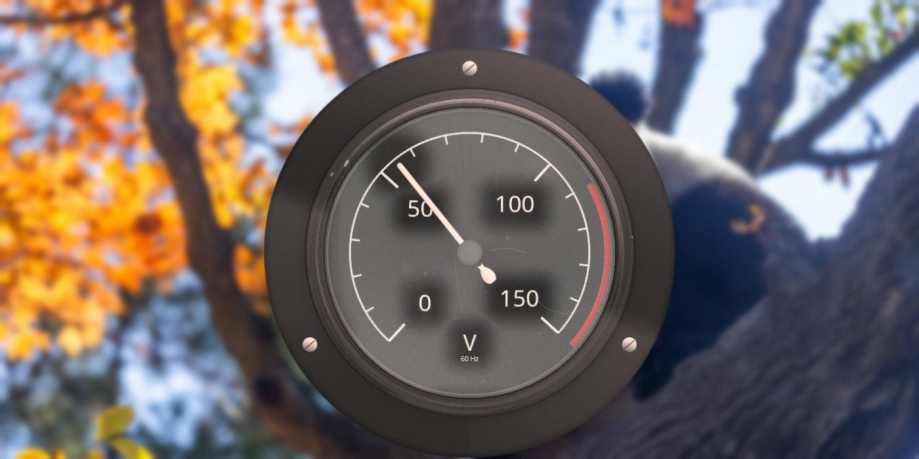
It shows value=55 unit=V
